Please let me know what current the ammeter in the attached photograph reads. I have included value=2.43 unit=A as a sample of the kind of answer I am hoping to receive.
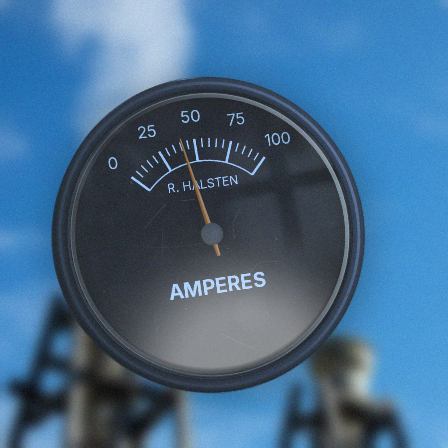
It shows value=40 unit=A
